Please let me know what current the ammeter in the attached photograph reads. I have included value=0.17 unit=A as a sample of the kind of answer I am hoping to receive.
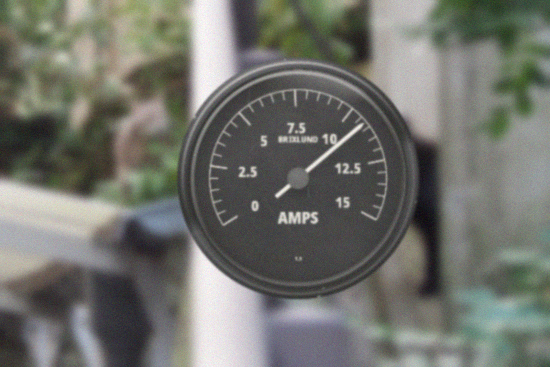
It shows value=10.75 unit=A
